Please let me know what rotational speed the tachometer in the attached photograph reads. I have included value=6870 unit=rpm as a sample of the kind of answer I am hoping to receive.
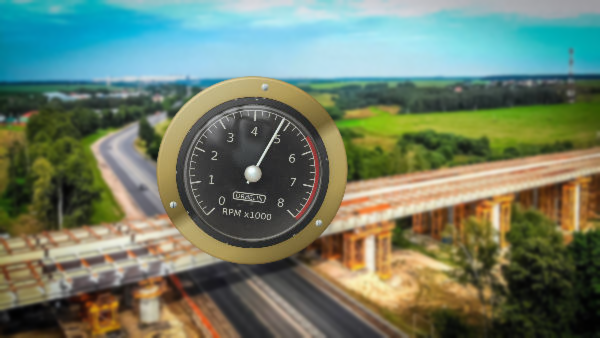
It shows value=4800 unit=rpm
